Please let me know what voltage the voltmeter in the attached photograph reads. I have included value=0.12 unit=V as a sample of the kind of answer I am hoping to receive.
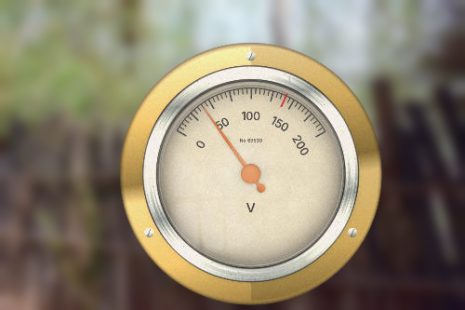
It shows value=40 unit=V
